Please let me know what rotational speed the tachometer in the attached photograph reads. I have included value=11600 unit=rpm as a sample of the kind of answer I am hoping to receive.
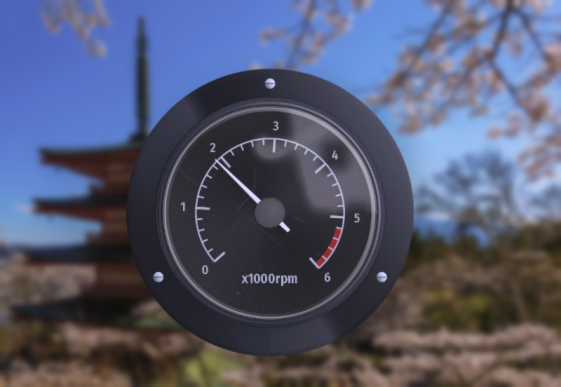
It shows value=1900 unit=rpm
